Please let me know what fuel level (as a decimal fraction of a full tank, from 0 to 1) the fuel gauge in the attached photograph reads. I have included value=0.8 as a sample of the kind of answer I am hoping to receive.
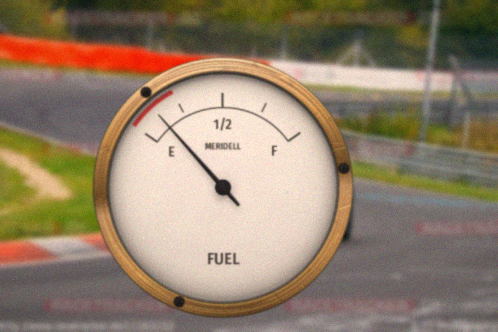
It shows value=0.125
